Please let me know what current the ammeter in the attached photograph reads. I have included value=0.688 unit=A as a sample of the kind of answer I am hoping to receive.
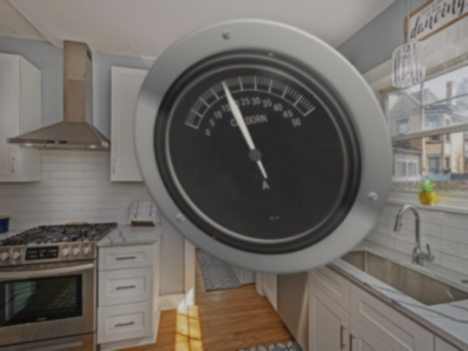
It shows value=20 unit=A
